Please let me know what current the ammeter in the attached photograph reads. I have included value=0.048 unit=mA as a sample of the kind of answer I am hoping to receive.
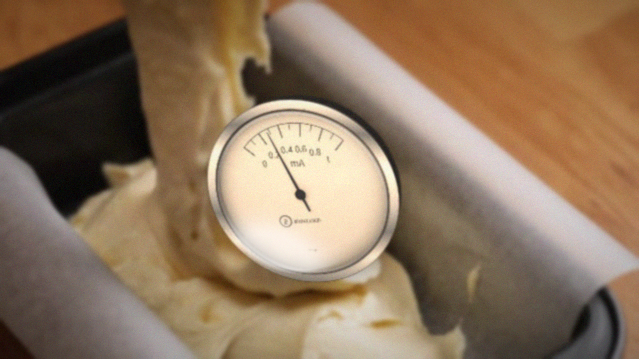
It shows value=0.3 unit=mA
